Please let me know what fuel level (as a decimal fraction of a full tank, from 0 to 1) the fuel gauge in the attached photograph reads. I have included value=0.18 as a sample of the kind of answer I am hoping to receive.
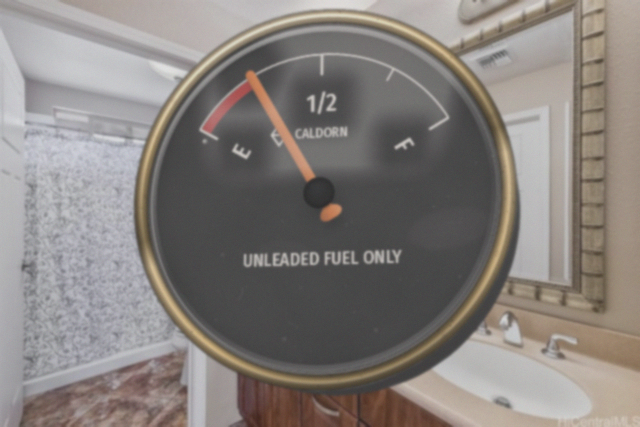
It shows value=0.25
